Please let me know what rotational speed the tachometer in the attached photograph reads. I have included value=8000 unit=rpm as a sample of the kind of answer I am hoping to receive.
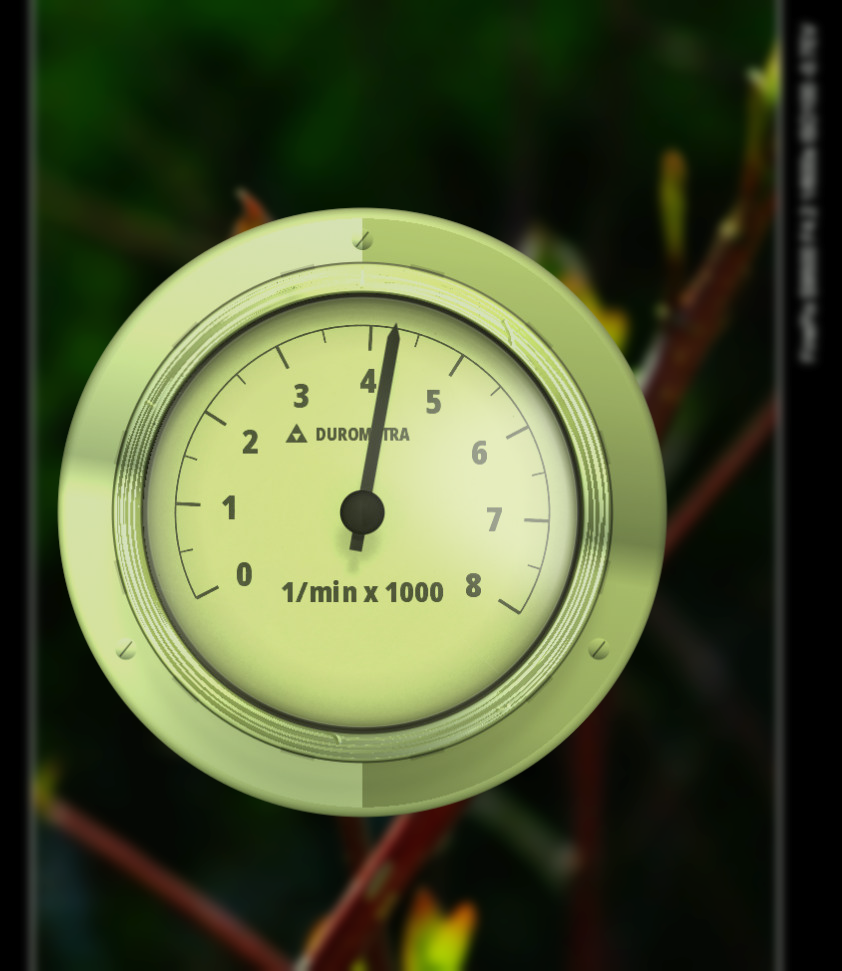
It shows value=4250 unit=rpm
